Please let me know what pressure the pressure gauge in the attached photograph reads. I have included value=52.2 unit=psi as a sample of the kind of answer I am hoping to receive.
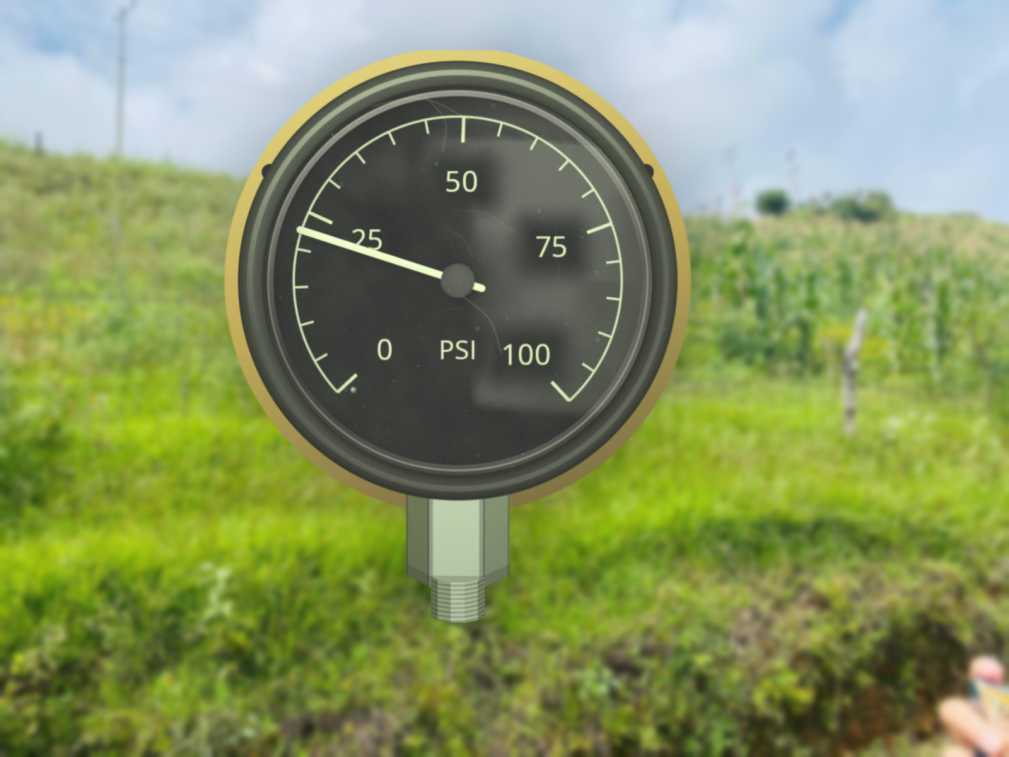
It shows value=22.5 unit=psi
